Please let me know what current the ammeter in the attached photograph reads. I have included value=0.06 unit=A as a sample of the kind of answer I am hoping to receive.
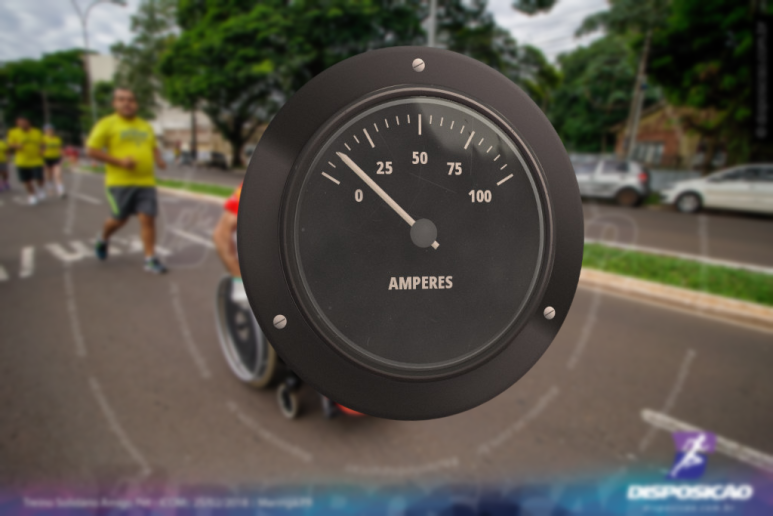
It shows value=10 unit=A
